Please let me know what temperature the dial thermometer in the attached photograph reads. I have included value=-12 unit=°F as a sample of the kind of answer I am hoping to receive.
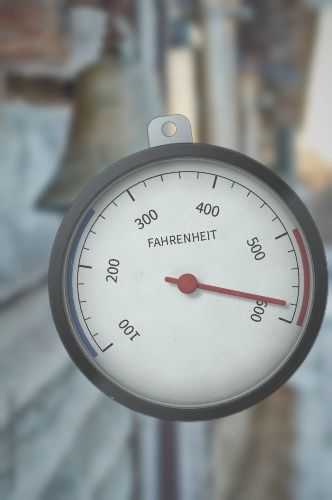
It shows value=580 unit=°F
